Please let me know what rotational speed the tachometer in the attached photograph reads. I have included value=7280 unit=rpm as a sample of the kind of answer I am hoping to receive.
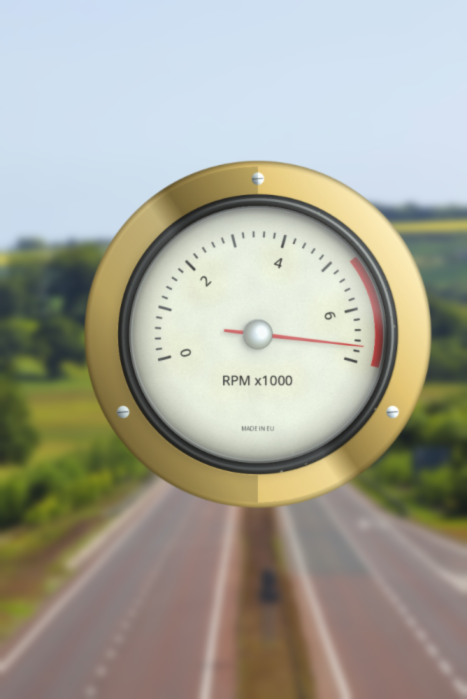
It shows value=6700 unit=rpm
